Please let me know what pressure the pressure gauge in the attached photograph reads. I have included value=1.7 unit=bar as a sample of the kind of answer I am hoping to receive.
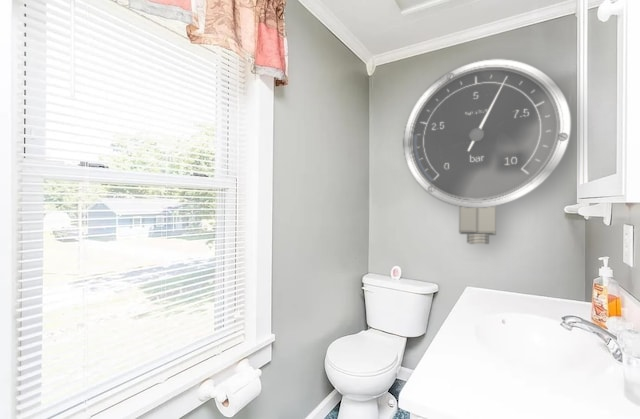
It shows value=6 unit=bar
